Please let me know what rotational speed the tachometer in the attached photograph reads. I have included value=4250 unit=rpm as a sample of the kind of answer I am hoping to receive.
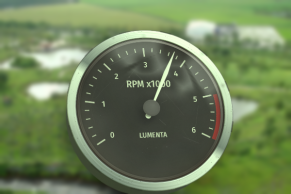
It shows value=3700 unit=rpm
